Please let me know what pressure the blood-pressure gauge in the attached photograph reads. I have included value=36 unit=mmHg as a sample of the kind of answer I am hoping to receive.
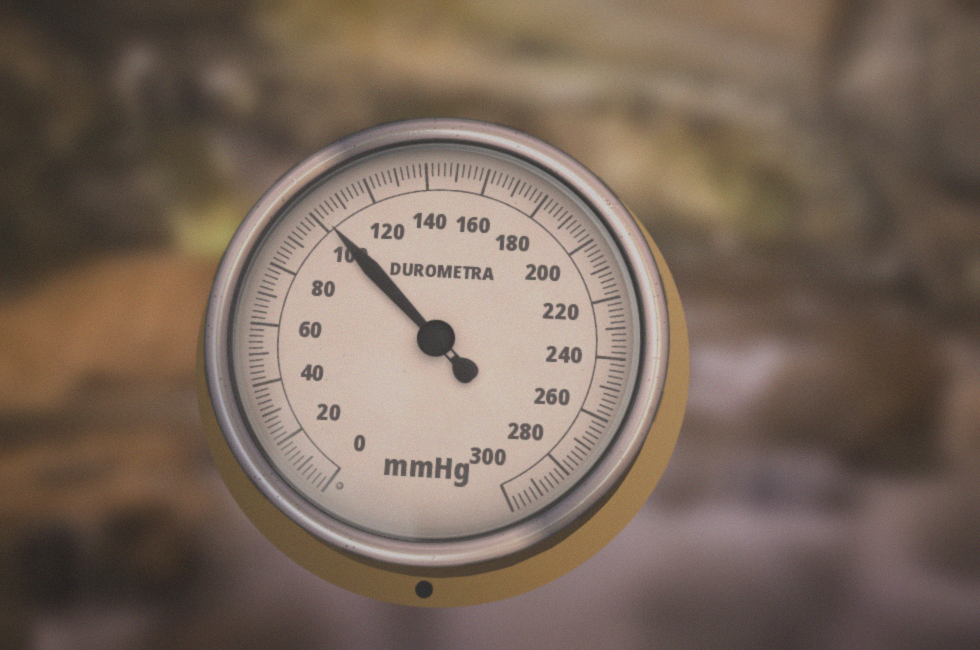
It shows value=102 unit=mmHg
